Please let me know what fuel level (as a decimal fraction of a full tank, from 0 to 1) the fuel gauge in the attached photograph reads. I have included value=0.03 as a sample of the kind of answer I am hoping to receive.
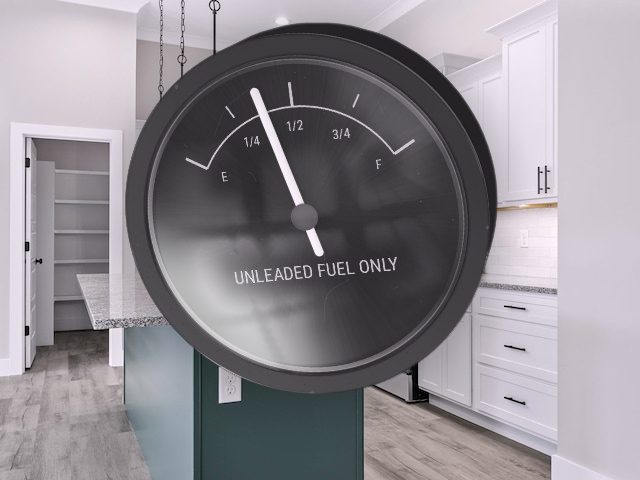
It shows value=0.375
